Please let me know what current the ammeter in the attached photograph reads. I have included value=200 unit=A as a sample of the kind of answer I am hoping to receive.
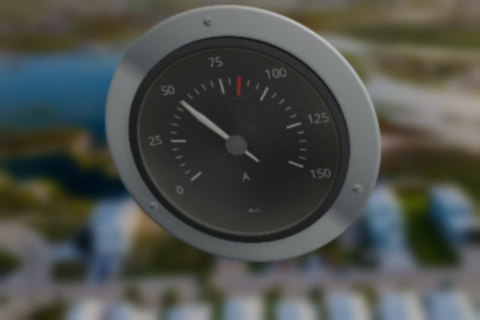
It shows value=50 unit=A
